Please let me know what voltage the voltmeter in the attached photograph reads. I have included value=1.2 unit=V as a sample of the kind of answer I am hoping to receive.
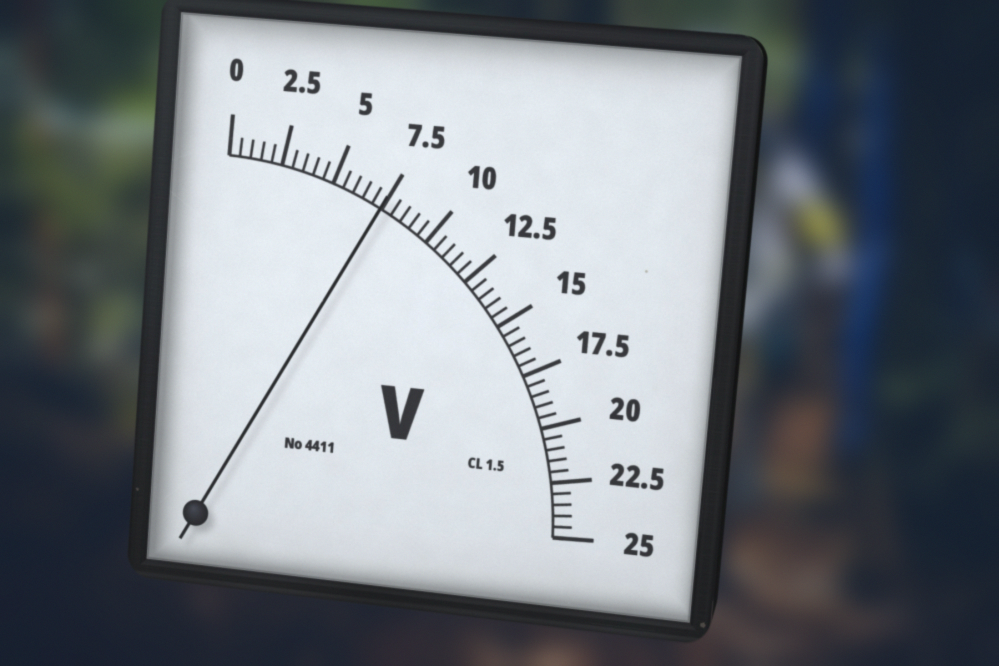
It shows value=7.5 unit=V
